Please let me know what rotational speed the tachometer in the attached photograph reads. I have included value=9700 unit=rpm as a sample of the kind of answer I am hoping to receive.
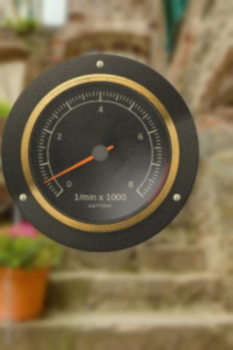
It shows value=500 unit=rpm
